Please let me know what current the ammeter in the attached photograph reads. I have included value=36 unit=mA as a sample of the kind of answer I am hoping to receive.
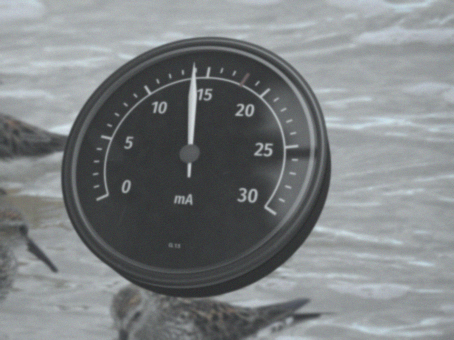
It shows value=14 unit=mA
